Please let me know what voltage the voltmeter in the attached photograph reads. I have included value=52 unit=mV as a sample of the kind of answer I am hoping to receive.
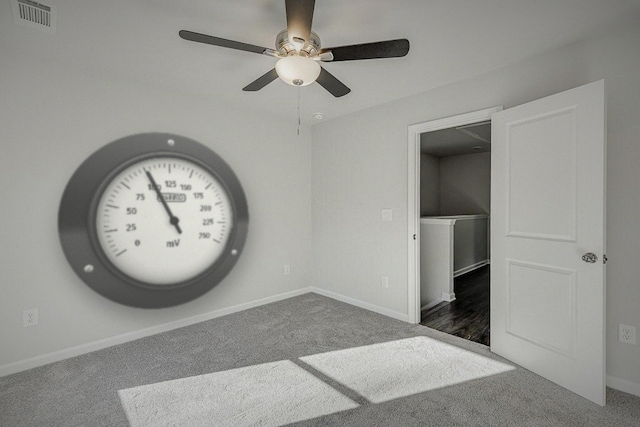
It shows value=100 unit=mV
